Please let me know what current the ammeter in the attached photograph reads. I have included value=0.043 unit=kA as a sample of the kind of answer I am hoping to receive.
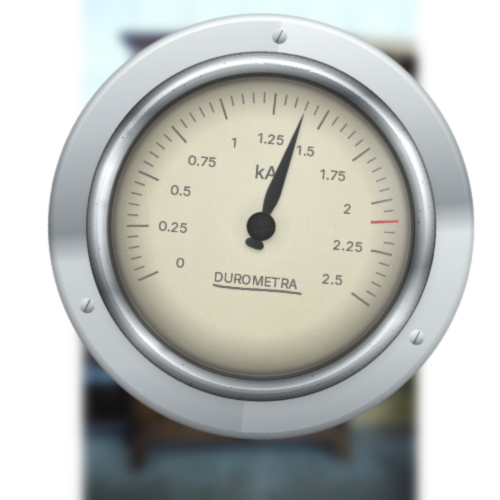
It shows value=1.4 unit=kA
